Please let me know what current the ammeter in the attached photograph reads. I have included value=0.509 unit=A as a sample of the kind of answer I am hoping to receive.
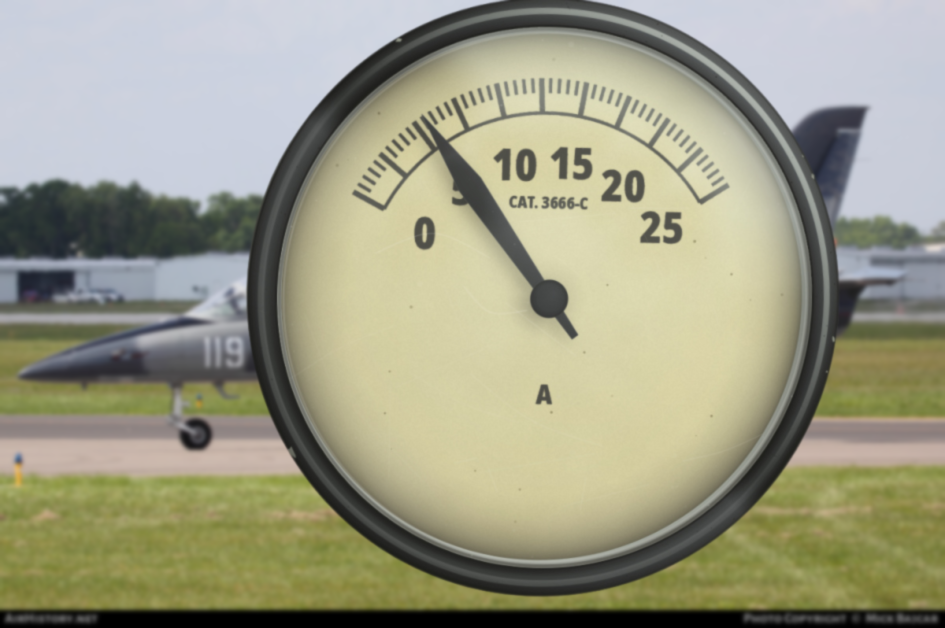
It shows value=5.5 unit=A
